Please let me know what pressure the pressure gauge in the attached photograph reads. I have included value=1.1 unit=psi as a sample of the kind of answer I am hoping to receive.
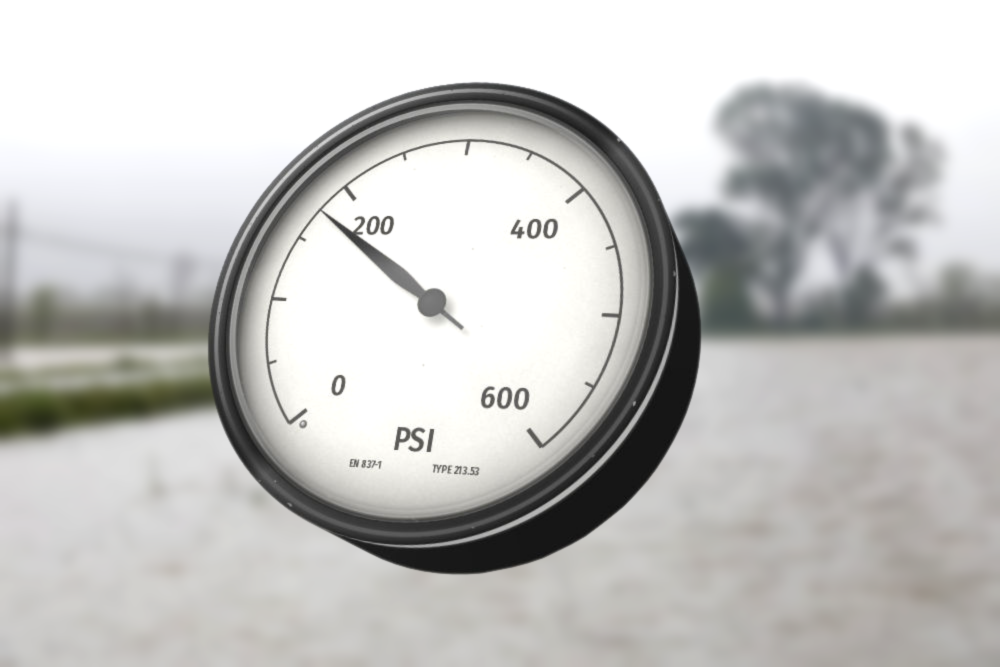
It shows value=175 unit=psi
